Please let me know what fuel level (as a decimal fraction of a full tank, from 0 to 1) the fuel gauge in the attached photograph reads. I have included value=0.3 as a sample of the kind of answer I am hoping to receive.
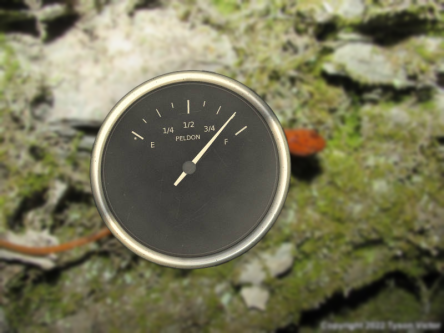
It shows value=0.875
